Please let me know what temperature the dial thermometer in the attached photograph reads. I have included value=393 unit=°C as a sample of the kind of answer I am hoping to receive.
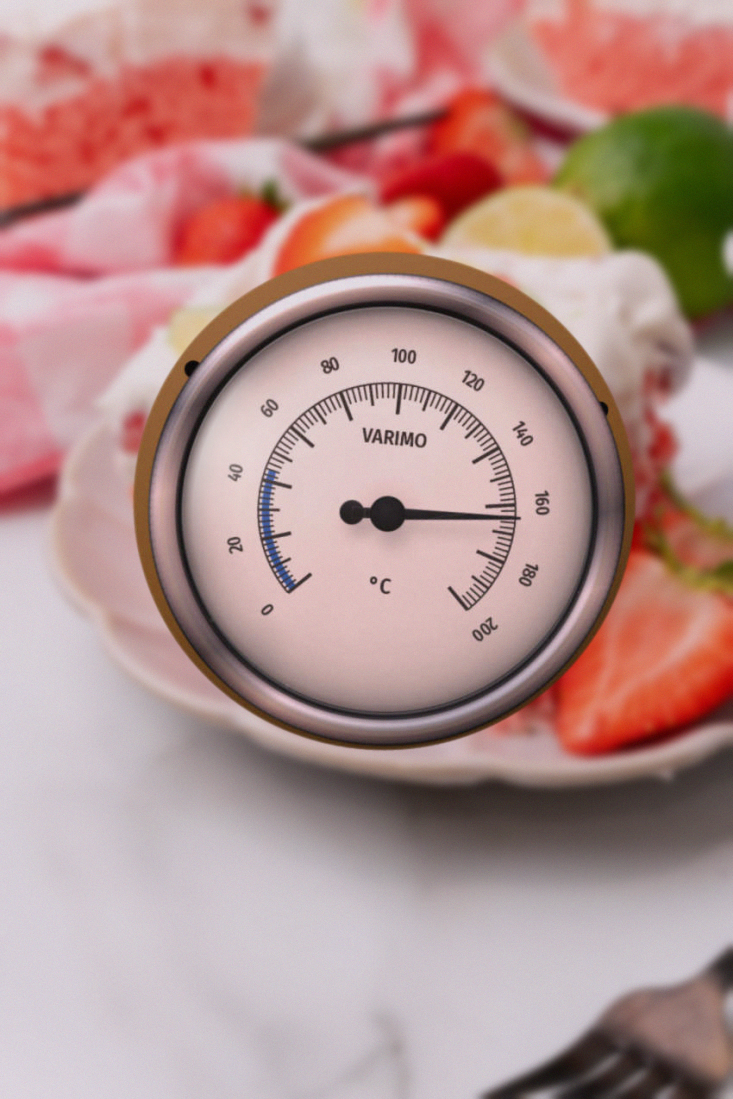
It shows value=164 unit=°C
